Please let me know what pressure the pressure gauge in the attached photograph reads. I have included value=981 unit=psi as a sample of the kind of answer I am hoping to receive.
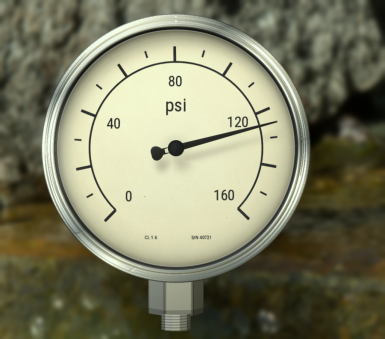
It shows value=125 unit=psi
